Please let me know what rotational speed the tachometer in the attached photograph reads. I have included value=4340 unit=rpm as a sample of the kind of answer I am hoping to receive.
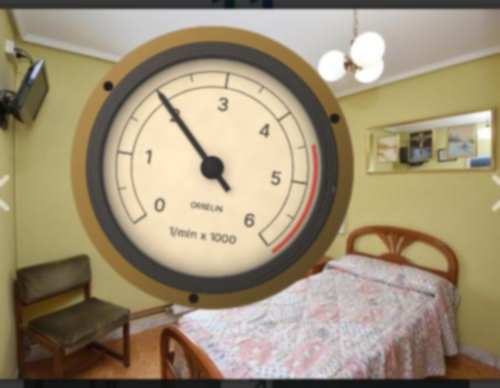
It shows value=2000 unit=rpm
